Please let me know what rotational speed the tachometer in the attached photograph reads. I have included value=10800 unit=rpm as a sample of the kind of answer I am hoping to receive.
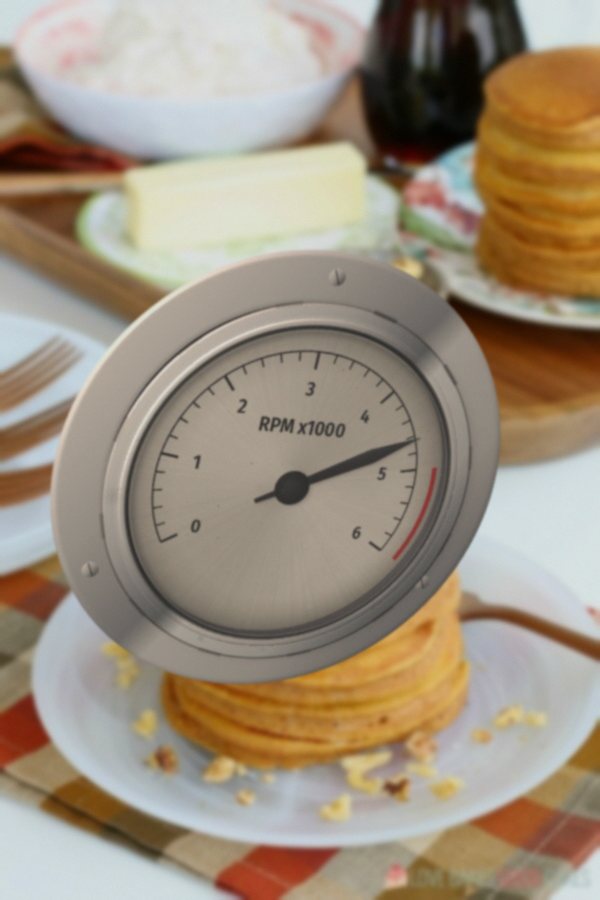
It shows value=4600 unit=rpm
